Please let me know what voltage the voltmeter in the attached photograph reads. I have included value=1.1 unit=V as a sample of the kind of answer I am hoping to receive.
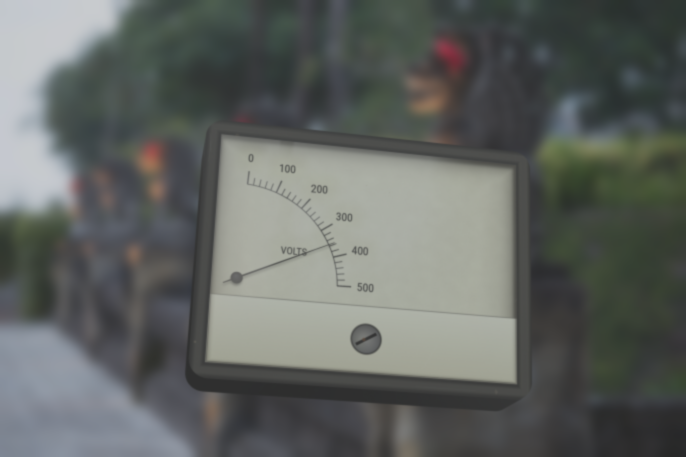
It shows value=360 unit=V
